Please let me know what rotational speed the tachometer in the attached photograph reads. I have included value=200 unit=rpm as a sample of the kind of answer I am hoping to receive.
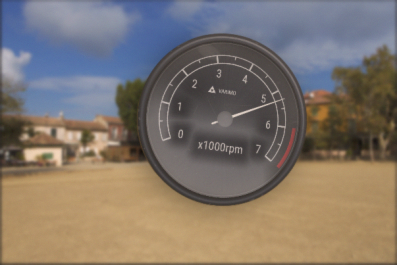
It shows value=5250 unit=rpm
